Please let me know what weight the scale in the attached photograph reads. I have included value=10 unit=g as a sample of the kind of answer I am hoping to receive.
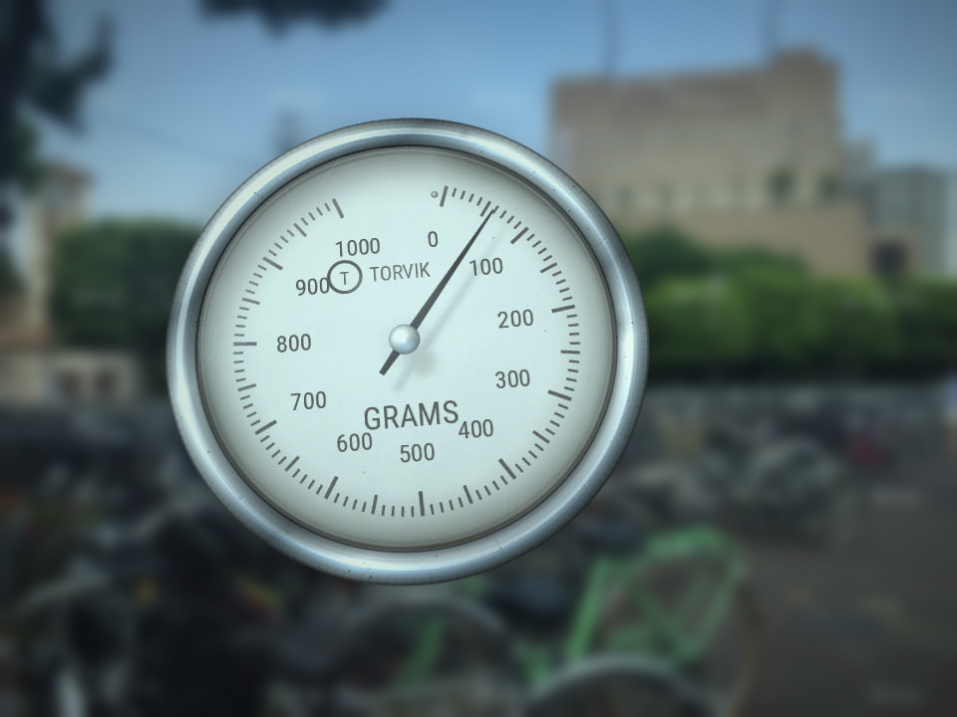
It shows value=60 unit=g
